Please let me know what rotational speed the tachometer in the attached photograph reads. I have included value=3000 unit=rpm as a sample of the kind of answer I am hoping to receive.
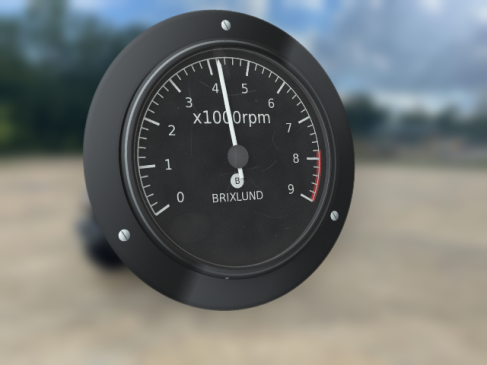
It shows value=4200 unit=rpm
